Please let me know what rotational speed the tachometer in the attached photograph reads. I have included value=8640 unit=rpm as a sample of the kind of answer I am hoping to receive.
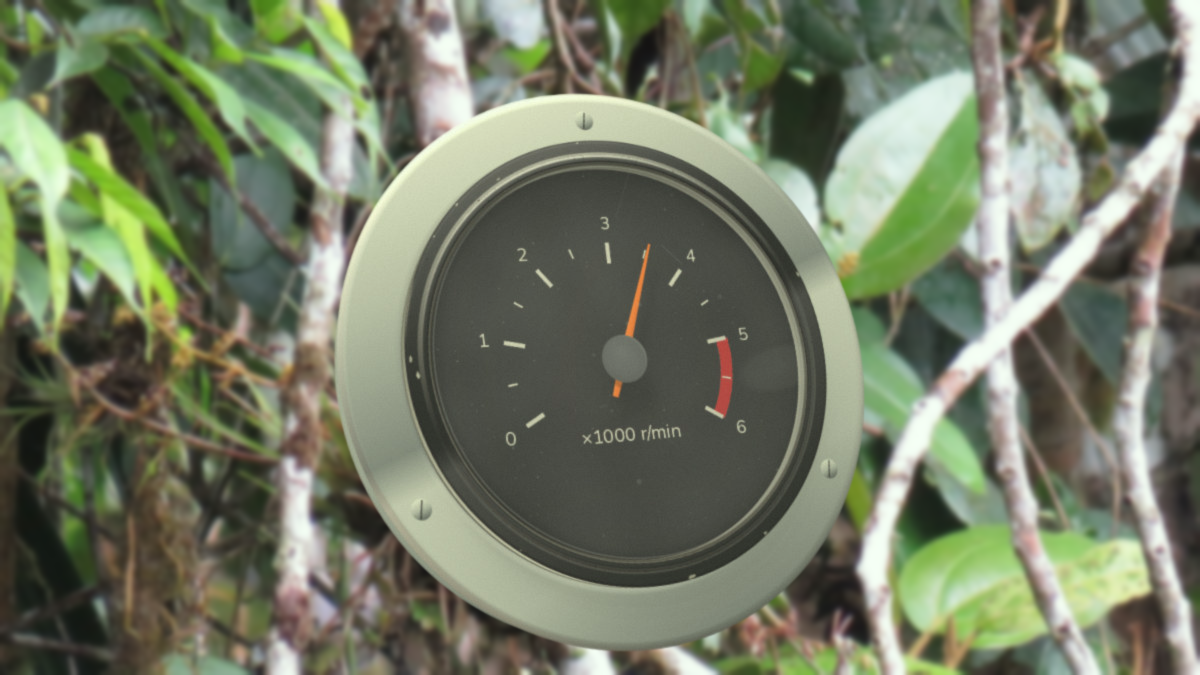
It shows value=3500 unit=rpm
